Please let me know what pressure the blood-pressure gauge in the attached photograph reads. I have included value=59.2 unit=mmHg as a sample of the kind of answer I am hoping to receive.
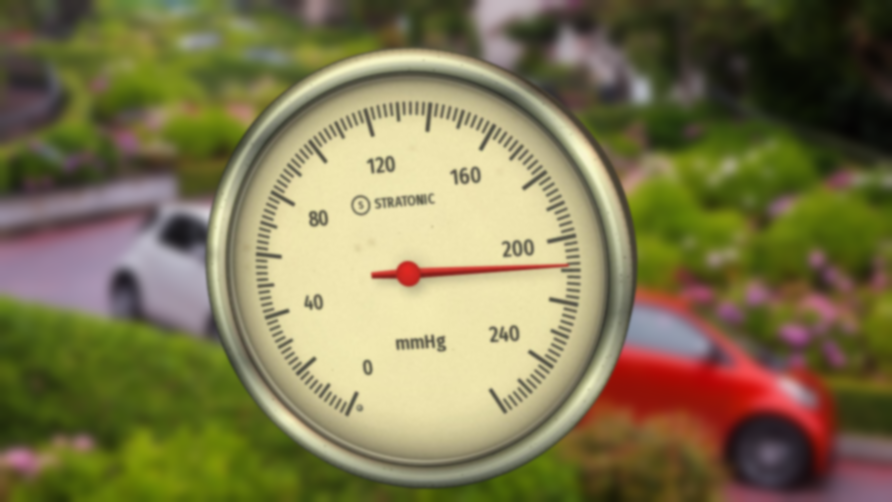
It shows value=208 unit=mmHg
